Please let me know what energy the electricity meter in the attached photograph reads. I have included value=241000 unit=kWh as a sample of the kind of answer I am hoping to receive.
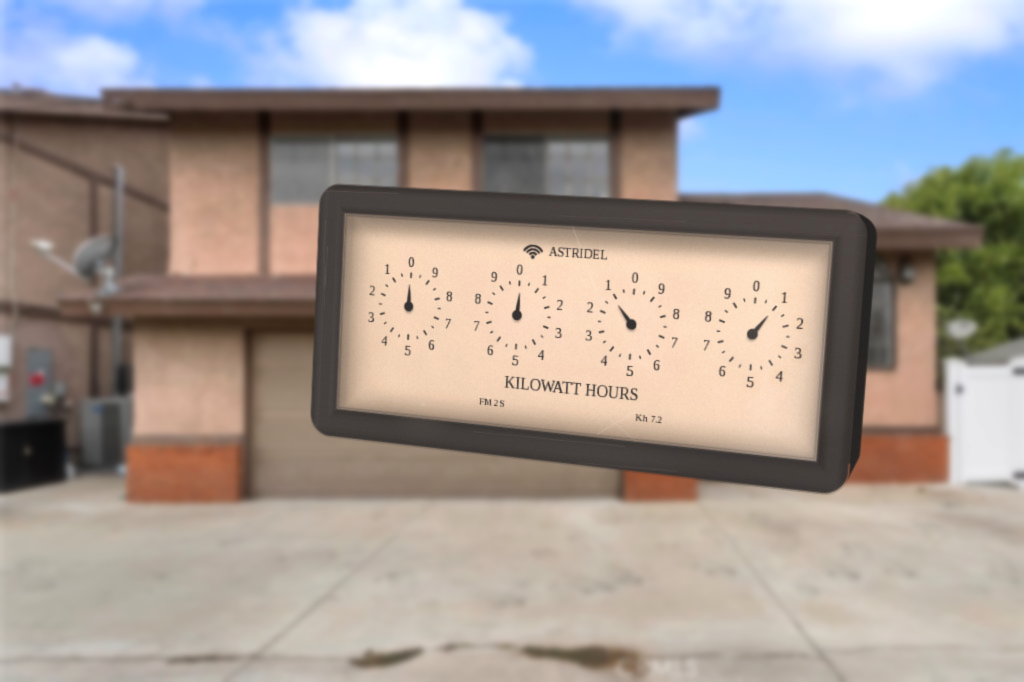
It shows value=11 unit=kWh
